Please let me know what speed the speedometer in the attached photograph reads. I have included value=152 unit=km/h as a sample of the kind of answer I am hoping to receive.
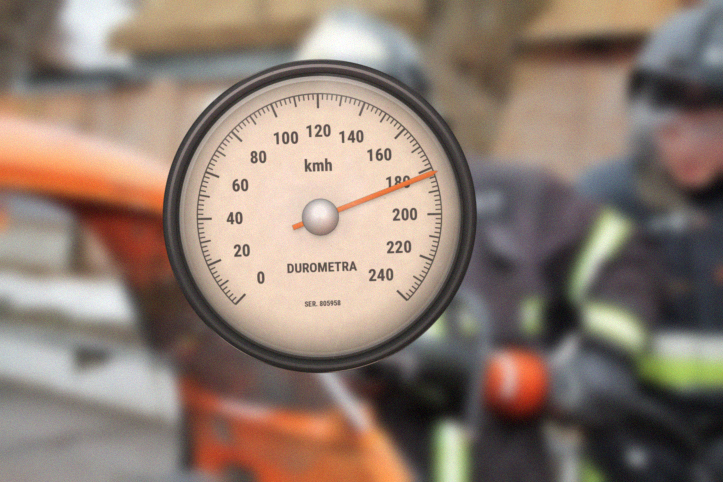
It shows value=182 unit=km/h
